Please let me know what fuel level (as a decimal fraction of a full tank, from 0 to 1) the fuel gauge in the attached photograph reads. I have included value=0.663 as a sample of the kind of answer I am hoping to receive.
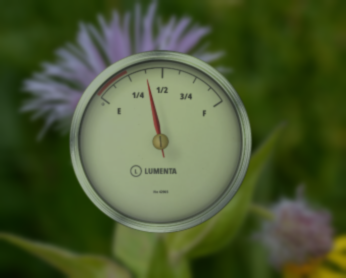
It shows value=0.375
